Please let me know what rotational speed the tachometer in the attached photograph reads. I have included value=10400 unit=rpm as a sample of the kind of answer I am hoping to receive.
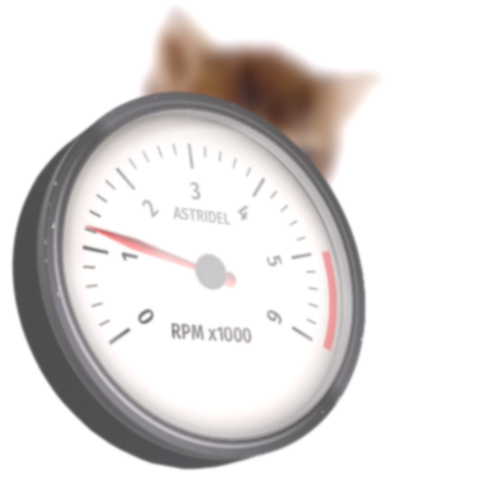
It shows value=1200 unit=rpm
